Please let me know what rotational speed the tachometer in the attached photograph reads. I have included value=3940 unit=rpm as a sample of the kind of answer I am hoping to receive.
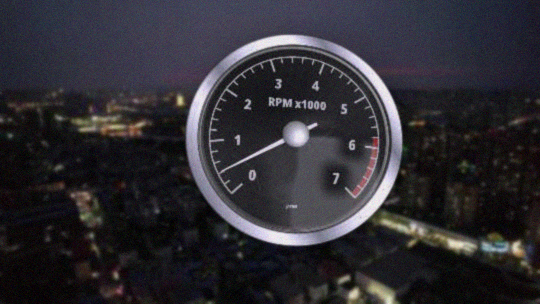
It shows value=400 unit=rpm
